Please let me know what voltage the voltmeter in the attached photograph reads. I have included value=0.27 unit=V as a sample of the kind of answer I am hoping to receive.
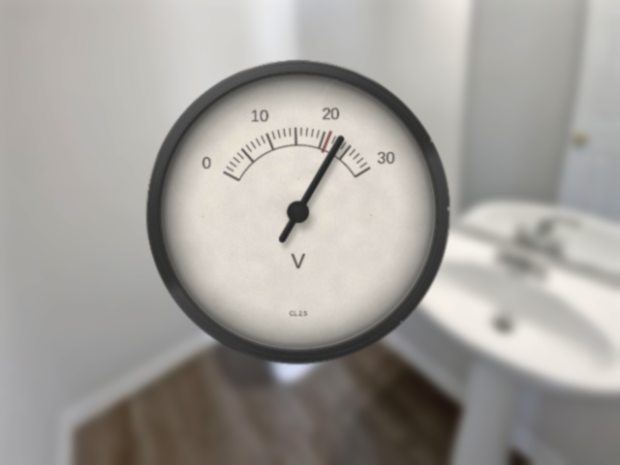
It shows value=23 unit=V
